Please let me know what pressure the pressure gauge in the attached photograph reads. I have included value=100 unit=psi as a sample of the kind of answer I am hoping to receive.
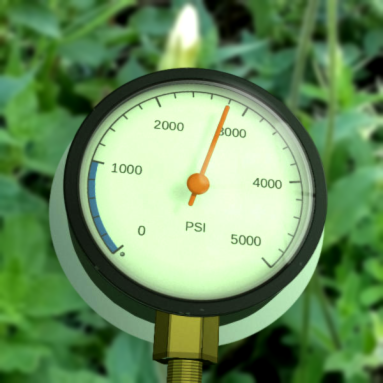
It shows value=2800 unit=psi
